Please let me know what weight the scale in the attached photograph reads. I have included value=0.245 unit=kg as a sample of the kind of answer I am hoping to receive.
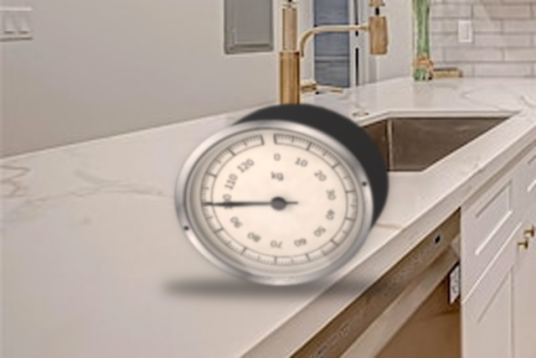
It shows value=100 unit=kg
